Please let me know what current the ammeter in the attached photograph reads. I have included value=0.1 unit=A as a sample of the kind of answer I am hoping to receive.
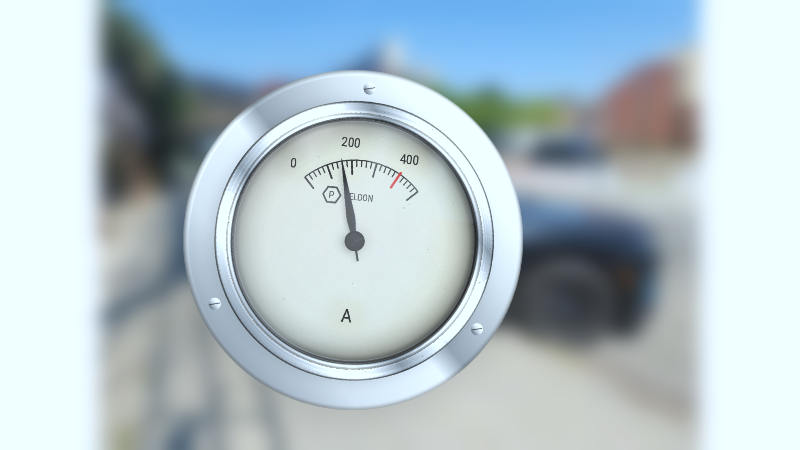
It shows value=160 unit=A
